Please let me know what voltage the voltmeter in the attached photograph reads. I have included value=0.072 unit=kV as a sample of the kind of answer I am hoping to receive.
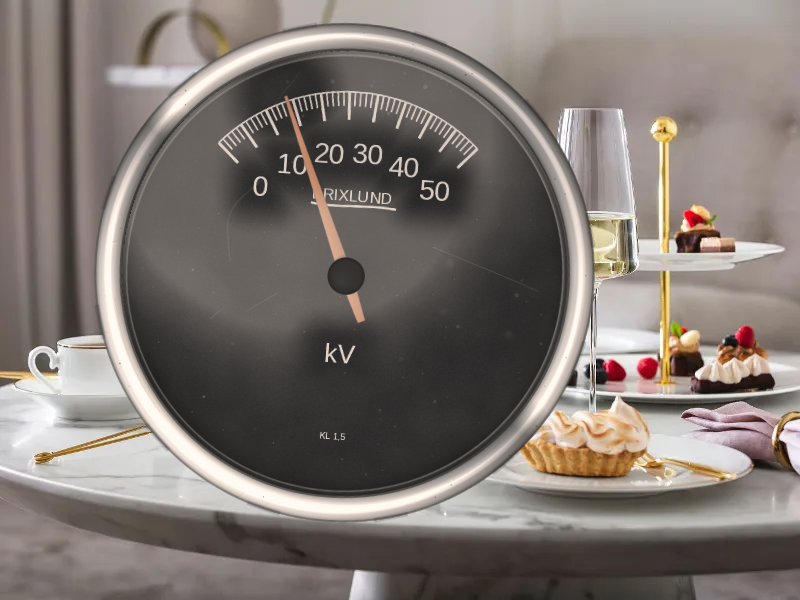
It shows value=14 unit=kV
